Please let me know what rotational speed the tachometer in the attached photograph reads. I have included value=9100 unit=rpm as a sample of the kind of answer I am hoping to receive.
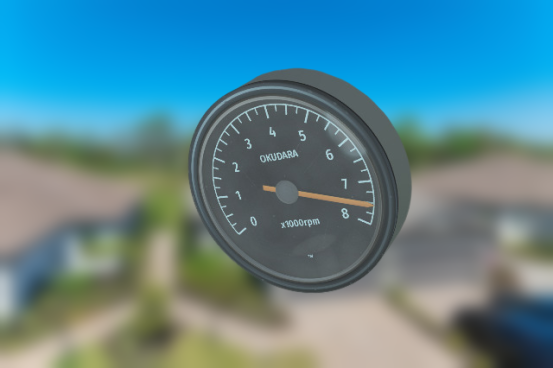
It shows value=7500 unit=rpm
